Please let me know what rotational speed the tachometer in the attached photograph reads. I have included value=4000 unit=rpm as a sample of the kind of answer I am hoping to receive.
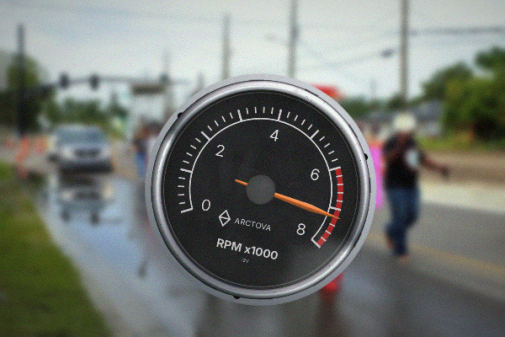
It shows value=7200 unit=rpm
